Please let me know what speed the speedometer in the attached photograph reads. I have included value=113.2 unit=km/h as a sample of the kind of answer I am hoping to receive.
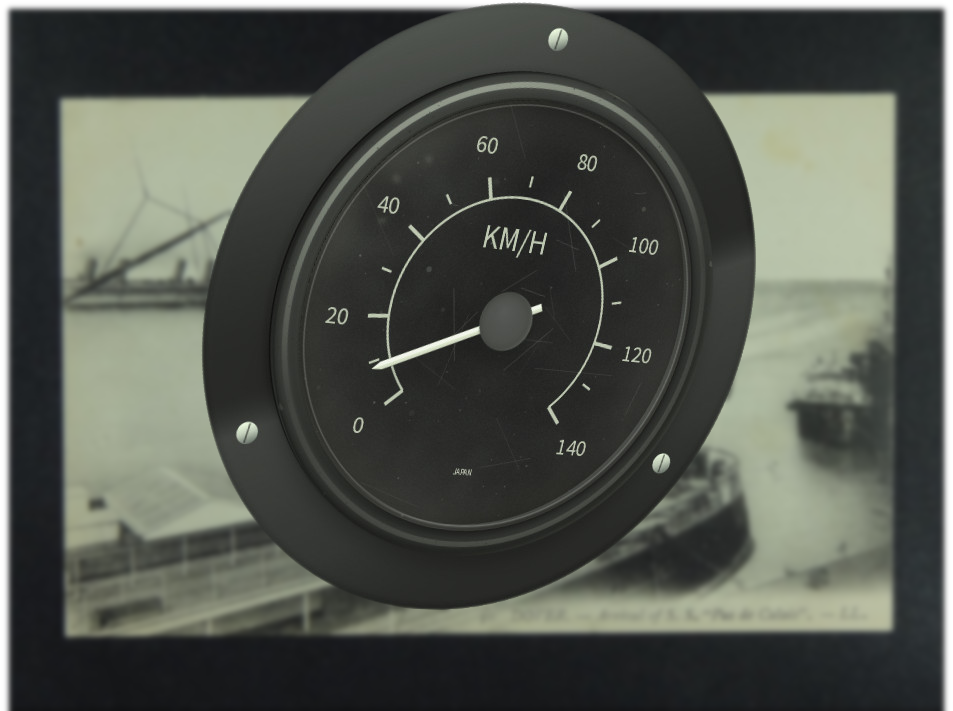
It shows value=10 unit=km/h
